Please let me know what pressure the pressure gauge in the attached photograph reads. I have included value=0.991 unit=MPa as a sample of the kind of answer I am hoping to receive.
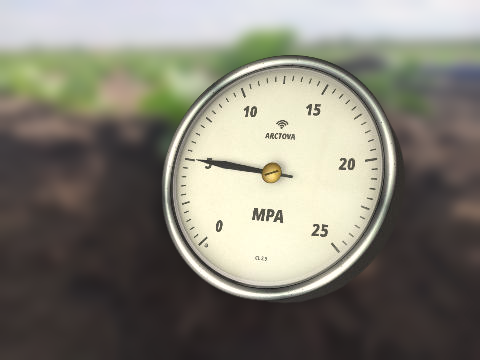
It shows value=5 unit=MPa
